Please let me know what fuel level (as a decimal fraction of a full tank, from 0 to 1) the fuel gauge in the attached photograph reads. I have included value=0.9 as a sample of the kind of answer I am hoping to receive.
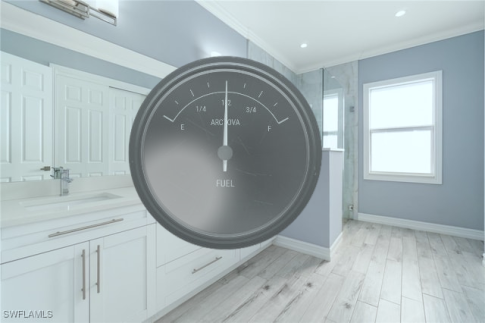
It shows value=0.5
